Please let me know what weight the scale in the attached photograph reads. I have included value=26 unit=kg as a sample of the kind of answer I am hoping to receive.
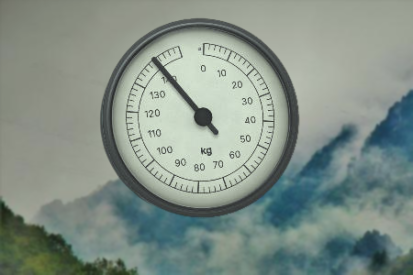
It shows value=140 unit=kg
